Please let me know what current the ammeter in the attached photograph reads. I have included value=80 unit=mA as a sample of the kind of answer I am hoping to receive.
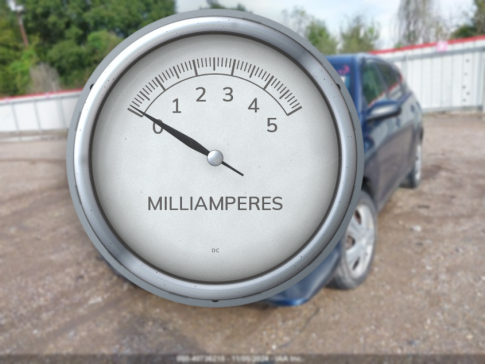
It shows value=0.1 unit=mA
